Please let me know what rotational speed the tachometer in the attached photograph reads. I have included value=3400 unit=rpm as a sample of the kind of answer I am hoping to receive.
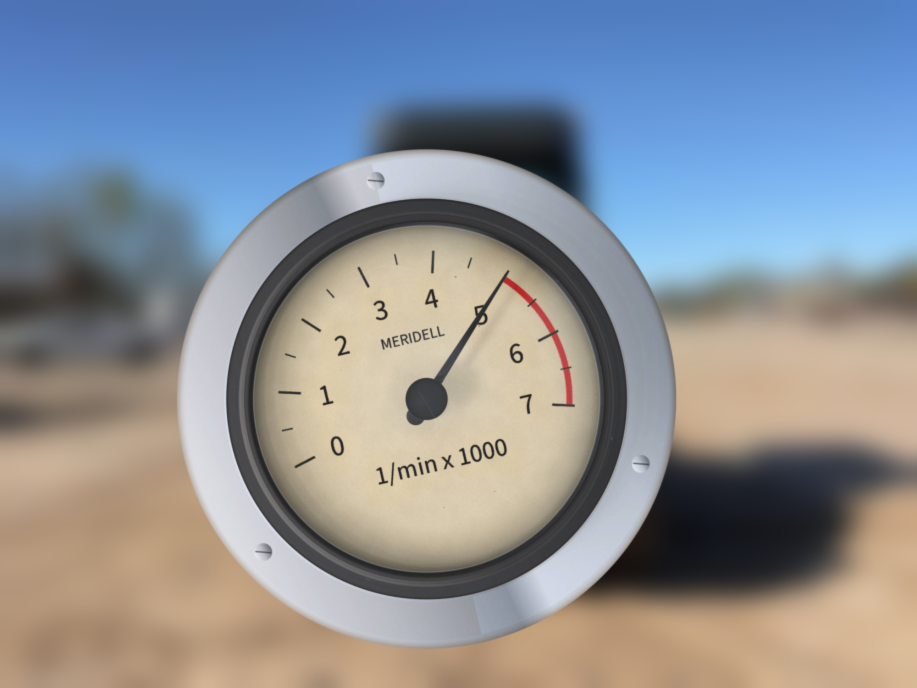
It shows value=5000 unit=rpm
